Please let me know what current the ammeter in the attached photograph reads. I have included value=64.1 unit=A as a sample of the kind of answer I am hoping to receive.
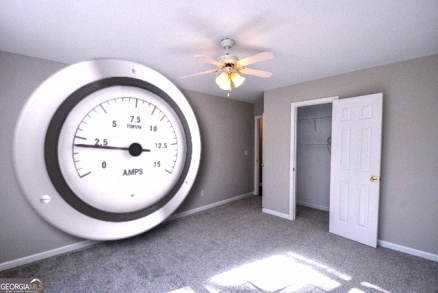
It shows value=2 unit=A
